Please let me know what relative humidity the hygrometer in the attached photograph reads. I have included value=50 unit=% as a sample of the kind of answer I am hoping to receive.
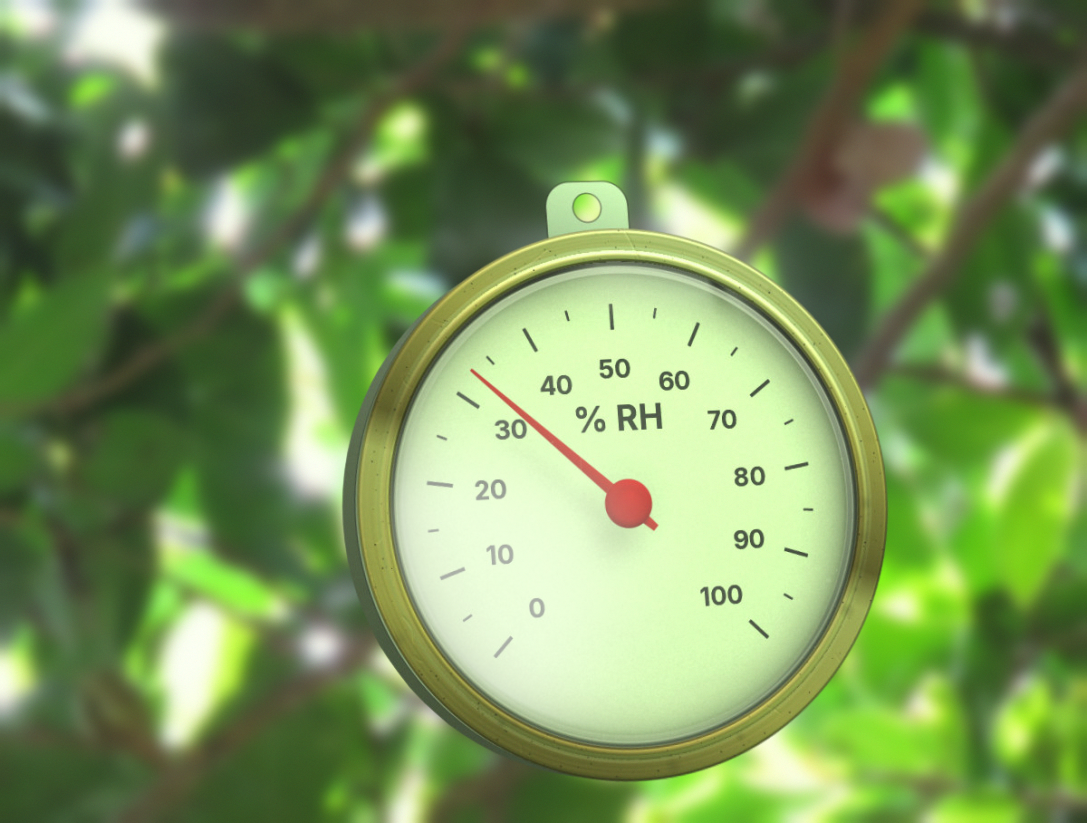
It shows value=32.5 unit=%
